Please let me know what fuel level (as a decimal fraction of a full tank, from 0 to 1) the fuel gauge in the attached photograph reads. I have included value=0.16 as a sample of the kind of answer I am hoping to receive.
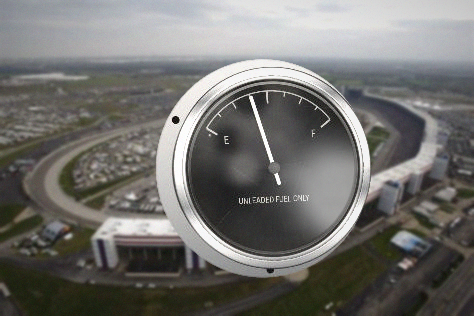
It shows value=0.375
